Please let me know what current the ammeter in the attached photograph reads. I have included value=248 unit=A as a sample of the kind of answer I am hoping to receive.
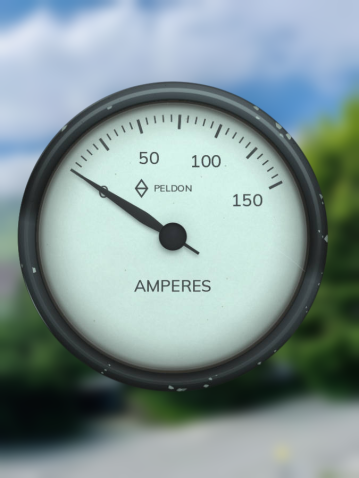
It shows value=0 unit=A
